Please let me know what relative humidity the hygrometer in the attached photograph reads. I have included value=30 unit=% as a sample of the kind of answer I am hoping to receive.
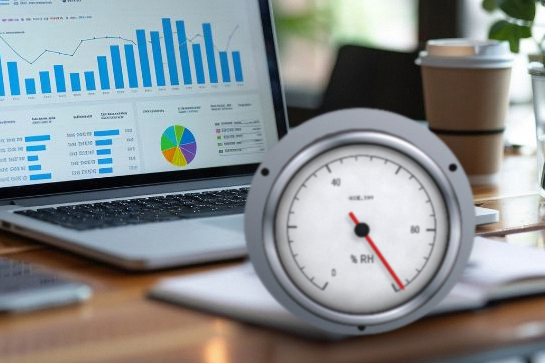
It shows value=98 unit=%
